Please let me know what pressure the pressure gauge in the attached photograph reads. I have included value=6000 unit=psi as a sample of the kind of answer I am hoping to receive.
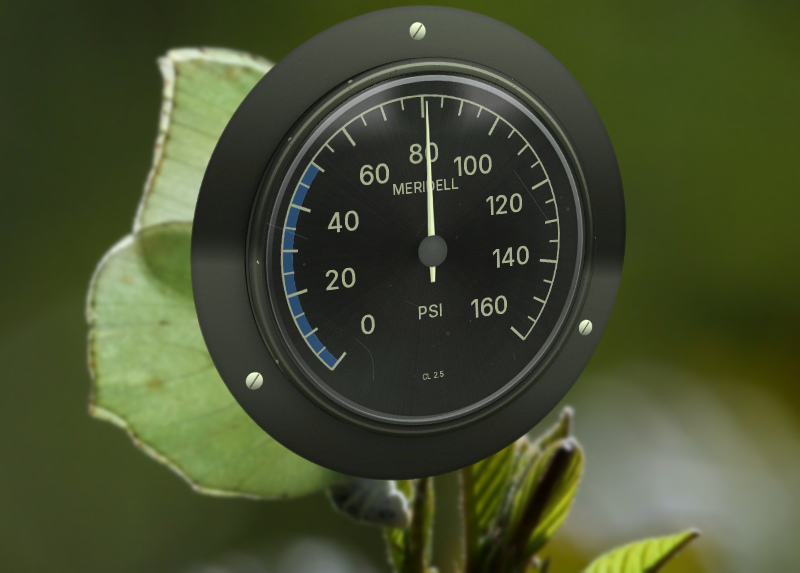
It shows value=80 unit=psi
